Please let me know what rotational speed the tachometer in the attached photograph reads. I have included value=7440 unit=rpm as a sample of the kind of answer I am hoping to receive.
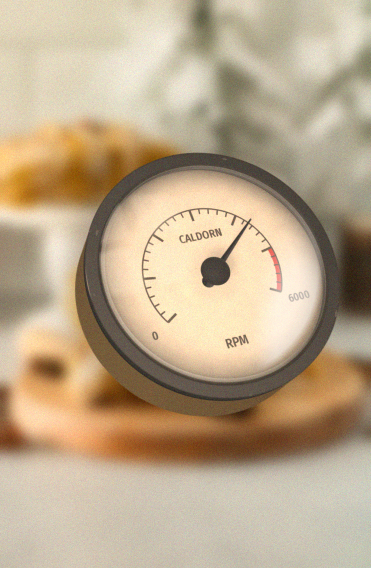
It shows value=4300 unit=rpm
